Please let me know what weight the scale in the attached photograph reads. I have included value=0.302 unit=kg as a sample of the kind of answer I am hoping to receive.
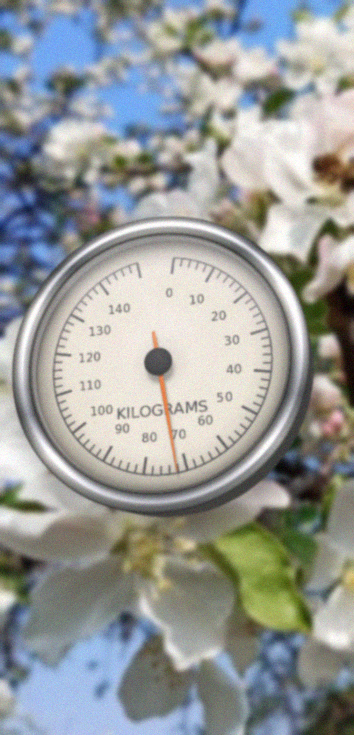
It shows value=72 unit=kg
